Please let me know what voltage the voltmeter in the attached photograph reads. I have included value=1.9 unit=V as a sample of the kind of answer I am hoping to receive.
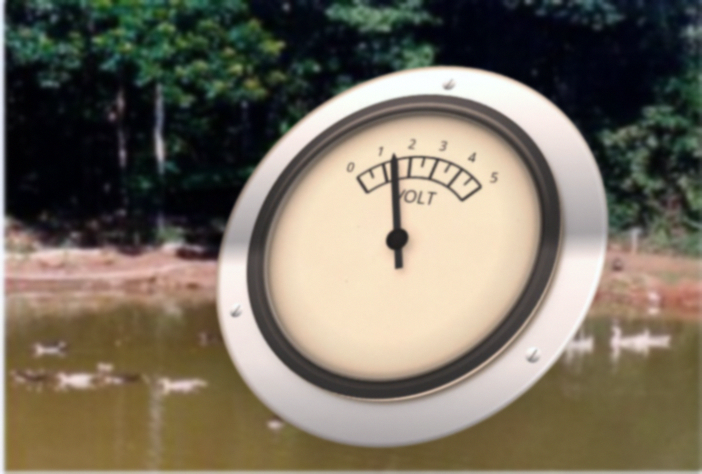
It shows value=1.5 unit=V
